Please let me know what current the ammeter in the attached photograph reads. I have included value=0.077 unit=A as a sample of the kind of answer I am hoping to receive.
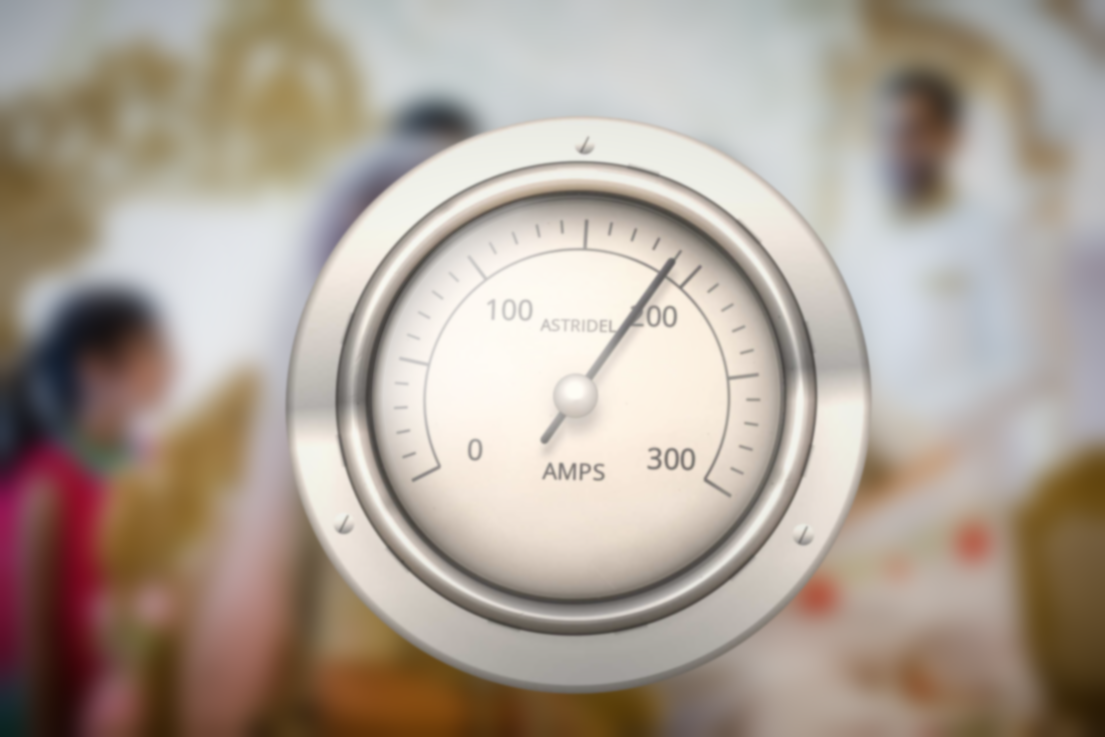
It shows value=190 unit=A
